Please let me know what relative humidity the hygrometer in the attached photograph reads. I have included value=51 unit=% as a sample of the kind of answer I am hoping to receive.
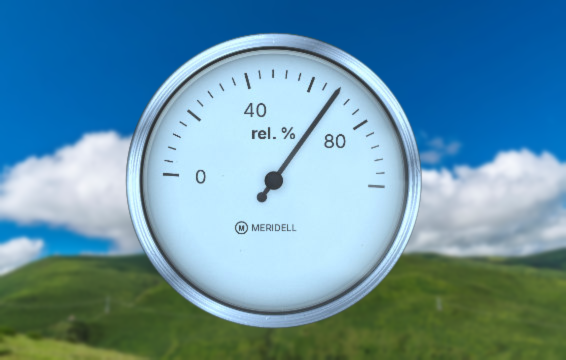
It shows value=68 unit=%
